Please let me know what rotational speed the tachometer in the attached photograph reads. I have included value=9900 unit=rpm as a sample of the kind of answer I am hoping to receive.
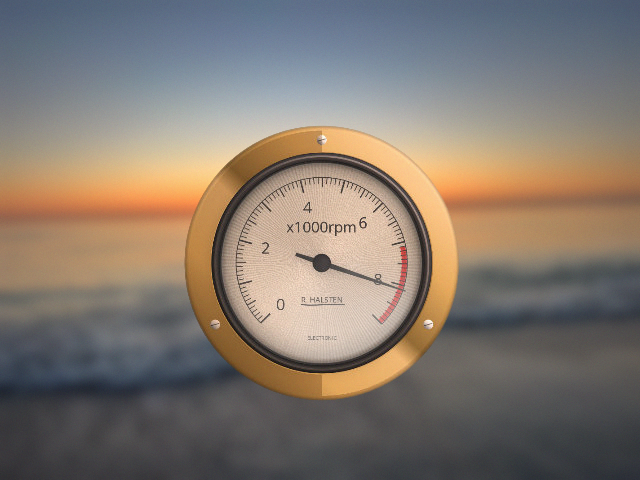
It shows value=8100 unit=rpm
